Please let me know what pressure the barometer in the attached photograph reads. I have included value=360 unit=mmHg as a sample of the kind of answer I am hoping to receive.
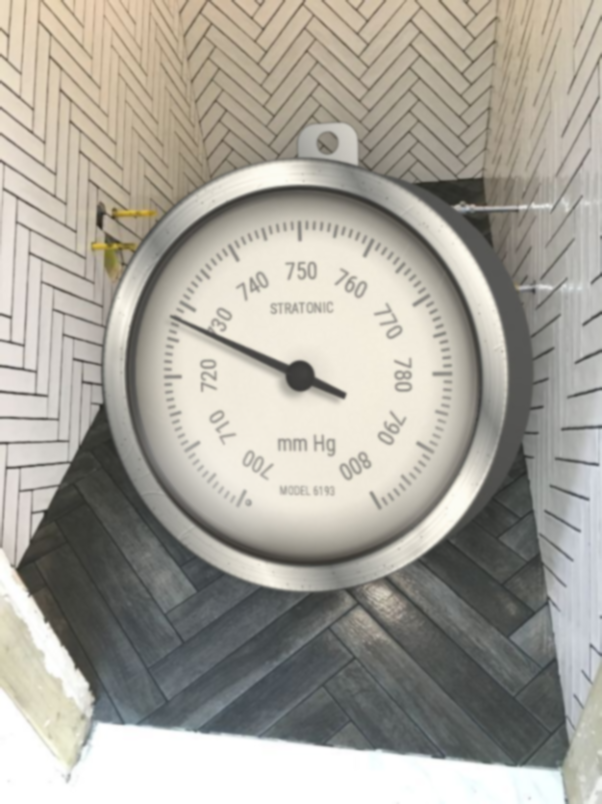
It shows value=728 unit=mmHg
